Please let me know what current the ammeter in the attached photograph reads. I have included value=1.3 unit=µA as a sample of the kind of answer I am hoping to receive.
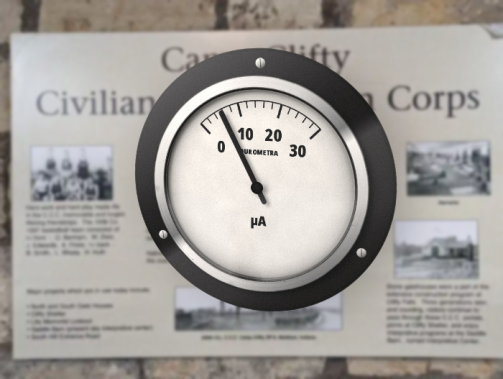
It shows value=6 unit=µA
